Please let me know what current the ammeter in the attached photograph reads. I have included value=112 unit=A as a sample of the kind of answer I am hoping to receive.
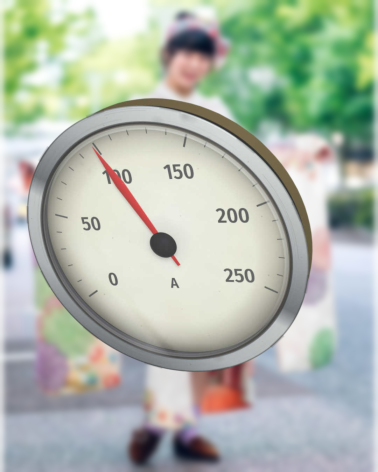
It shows value=100 unit=A
